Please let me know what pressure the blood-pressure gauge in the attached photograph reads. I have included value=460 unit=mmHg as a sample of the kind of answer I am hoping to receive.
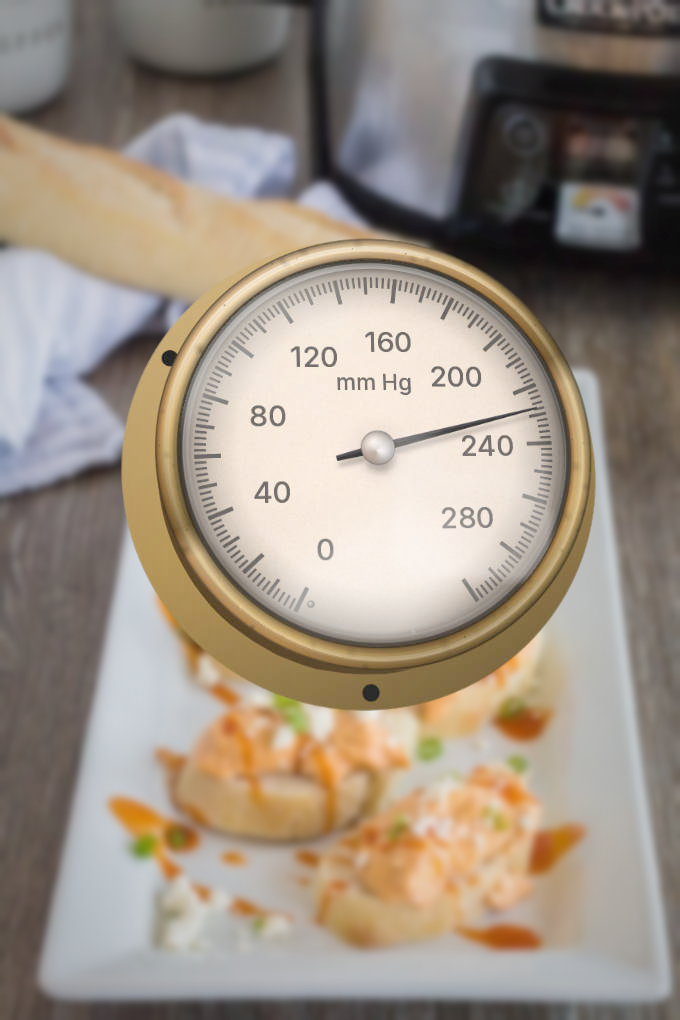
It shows value=228 unit=mmHg
